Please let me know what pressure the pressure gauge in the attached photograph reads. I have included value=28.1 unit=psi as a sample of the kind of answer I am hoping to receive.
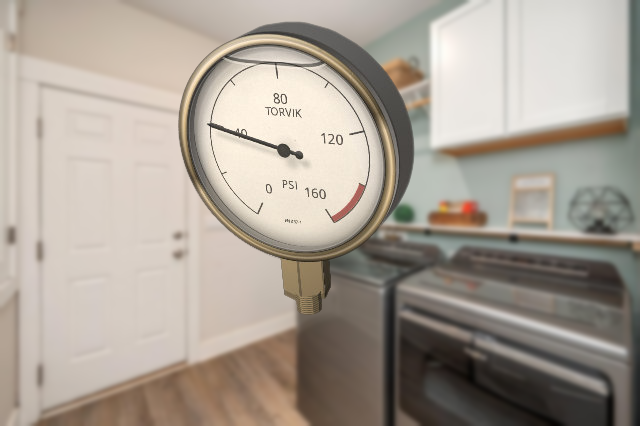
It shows value=40 unit=psi
